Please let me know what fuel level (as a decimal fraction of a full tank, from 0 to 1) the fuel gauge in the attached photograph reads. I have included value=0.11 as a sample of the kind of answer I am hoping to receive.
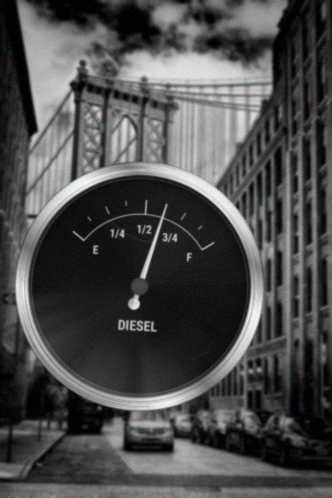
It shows value=0.625
